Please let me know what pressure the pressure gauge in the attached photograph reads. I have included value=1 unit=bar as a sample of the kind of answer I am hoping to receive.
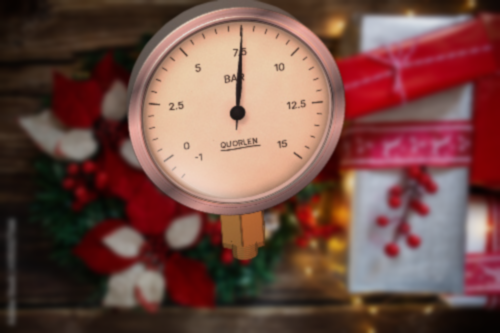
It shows value=7.5 unit=bar
